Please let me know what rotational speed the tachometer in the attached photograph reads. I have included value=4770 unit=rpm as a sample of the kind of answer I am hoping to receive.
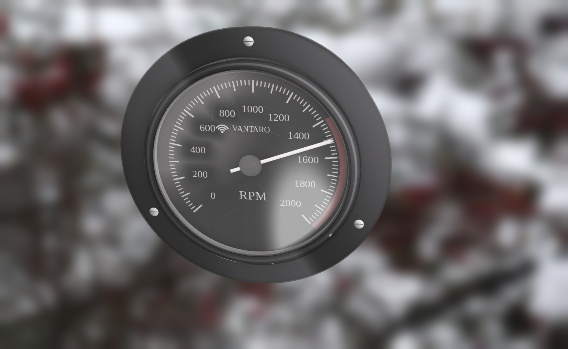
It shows value=1500 unit=rpm
